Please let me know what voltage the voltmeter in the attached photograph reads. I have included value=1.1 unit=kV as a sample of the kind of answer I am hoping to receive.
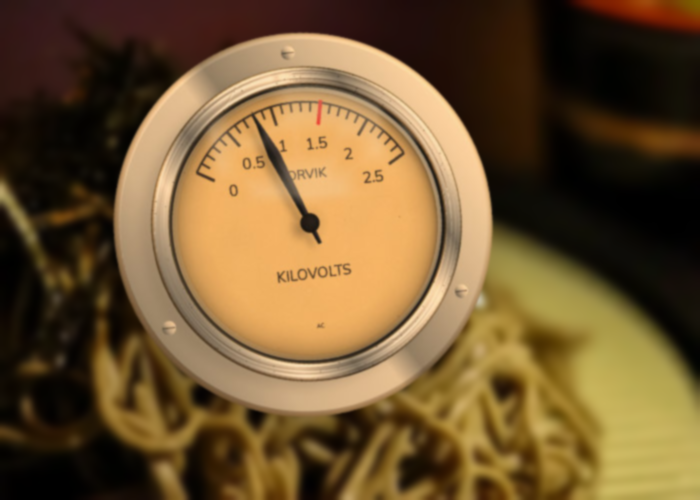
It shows value=0.8 unit=kV
